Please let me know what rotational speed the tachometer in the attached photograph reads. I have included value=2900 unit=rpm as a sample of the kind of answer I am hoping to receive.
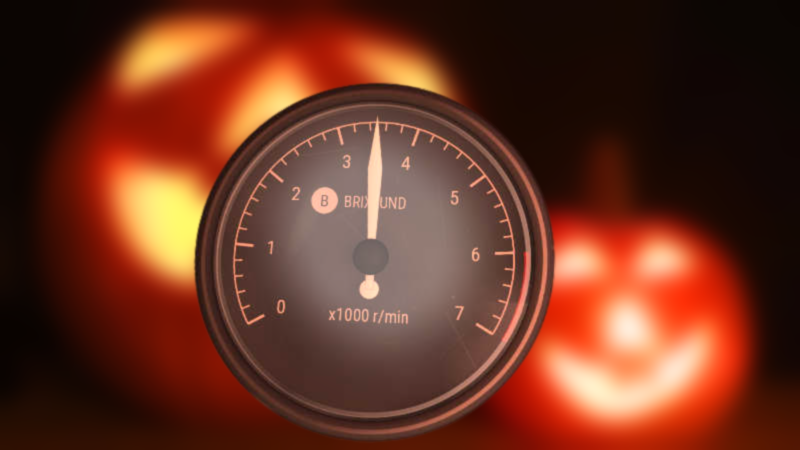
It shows value=3500 unit=rpm
